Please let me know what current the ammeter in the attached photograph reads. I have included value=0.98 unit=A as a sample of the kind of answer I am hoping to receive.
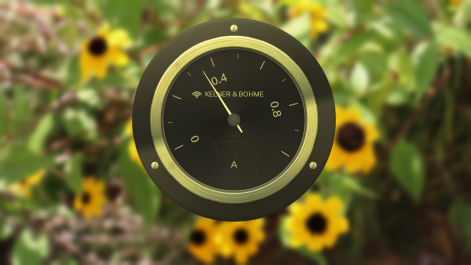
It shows value=0.35 unit=A
